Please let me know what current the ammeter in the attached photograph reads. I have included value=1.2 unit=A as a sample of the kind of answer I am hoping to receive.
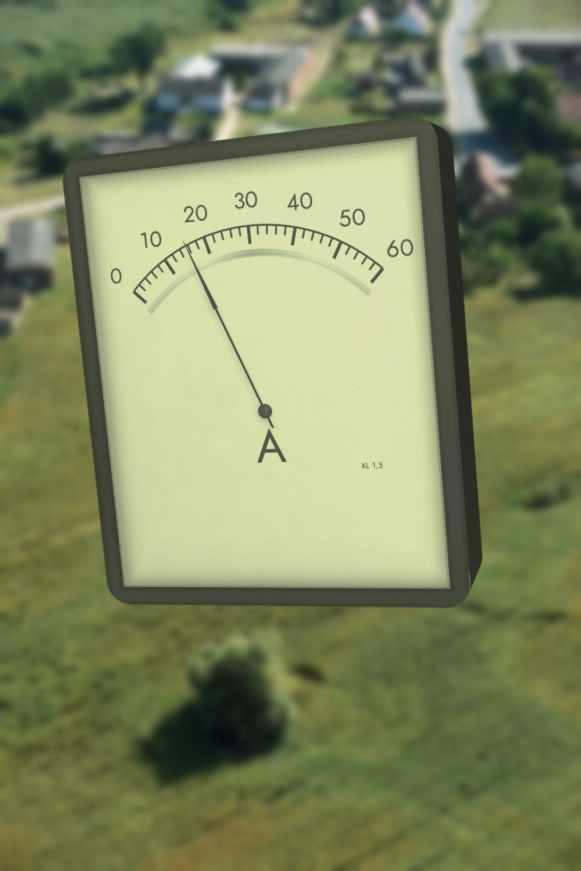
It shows value=16 unit=A
